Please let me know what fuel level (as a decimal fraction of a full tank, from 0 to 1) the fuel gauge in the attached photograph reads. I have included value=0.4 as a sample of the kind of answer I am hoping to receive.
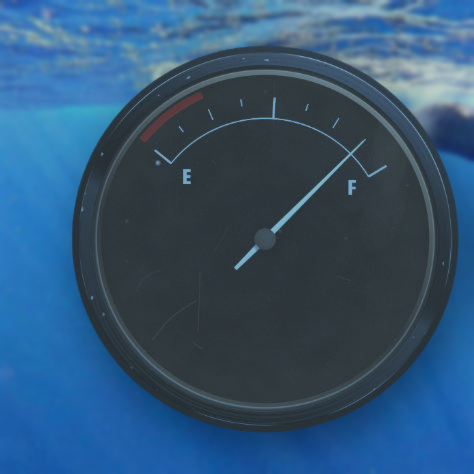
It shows value=0.875
